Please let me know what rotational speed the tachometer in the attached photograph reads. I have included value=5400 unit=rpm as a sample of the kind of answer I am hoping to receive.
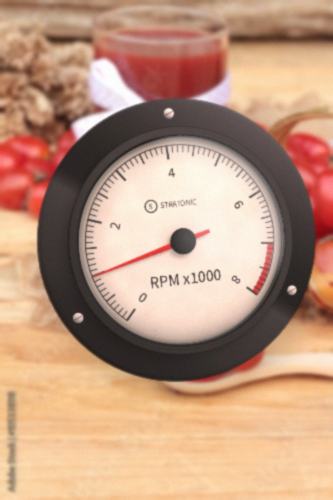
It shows value=1000 unit=rpm
